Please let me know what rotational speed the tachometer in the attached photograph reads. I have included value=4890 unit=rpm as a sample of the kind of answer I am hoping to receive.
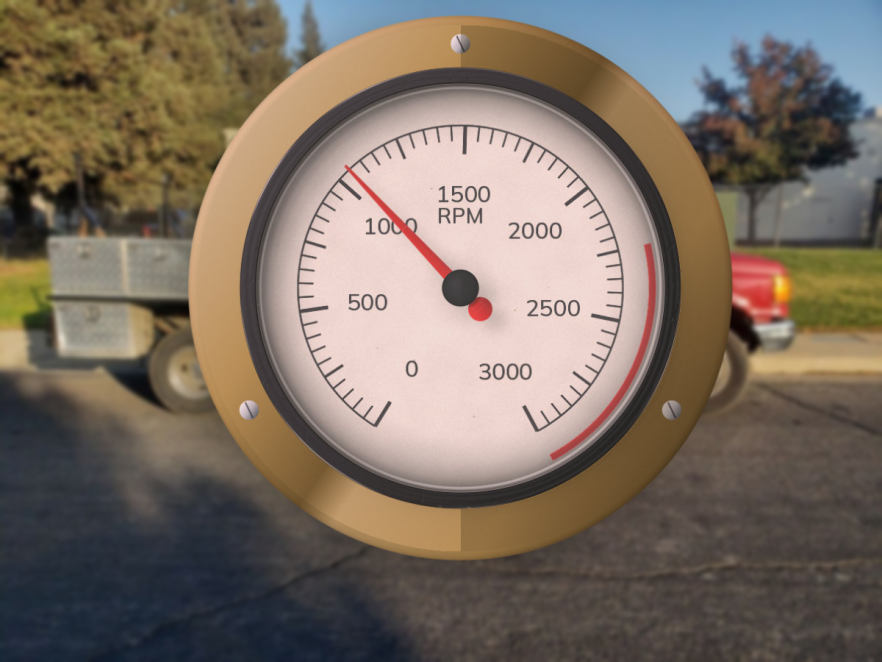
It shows value=1050 unit=rpm
